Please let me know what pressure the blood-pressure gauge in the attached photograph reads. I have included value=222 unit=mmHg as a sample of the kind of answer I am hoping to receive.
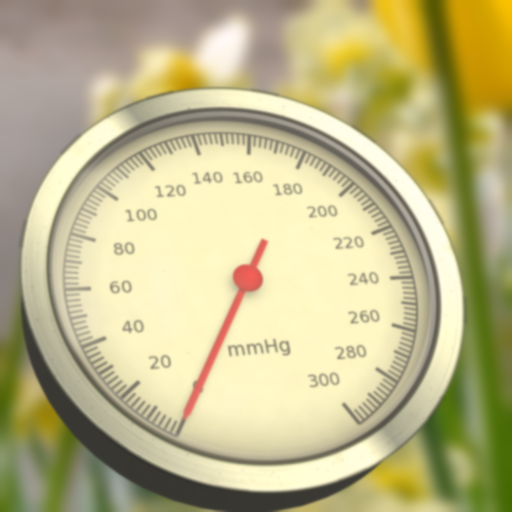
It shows value=0 unit=mmHg
